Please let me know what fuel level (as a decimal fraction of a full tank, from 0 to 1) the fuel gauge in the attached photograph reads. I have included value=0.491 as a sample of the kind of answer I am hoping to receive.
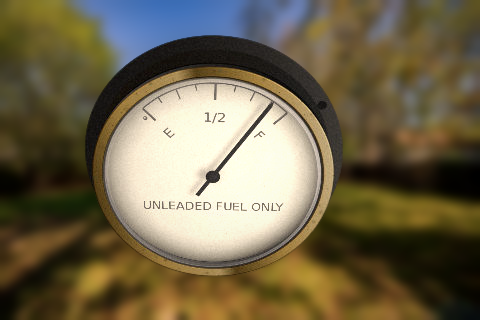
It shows value=0.875
